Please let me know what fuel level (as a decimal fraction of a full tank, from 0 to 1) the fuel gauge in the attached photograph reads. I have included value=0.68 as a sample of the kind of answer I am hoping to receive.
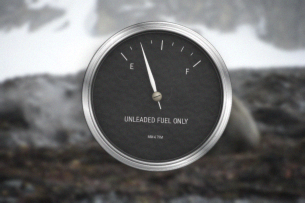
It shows value=0.25
